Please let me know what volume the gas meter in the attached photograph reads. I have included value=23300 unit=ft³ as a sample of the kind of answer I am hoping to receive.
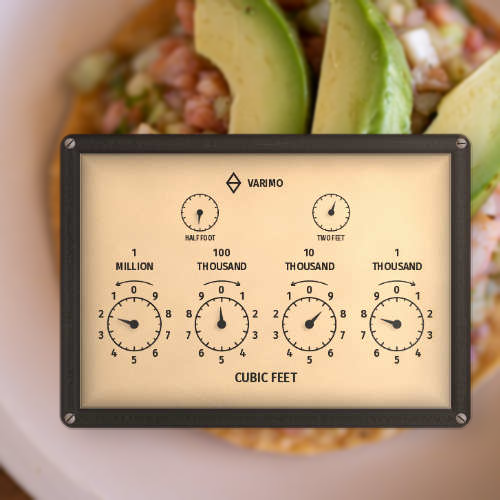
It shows value=198800 unit=ft³
